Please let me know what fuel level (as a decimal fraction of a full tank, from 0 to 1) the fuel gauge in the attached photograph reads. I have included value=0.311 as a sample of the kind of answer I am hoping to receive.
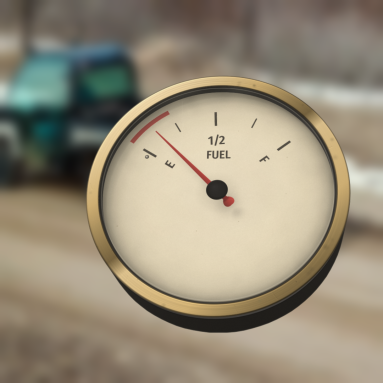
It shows value=0.125
